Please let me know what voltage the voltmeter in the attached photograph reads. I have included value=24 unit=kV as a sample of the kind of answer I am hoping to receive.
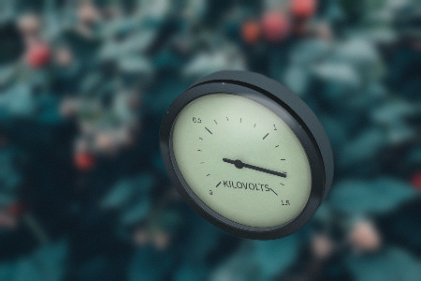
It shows value=1.3 unit=kV
